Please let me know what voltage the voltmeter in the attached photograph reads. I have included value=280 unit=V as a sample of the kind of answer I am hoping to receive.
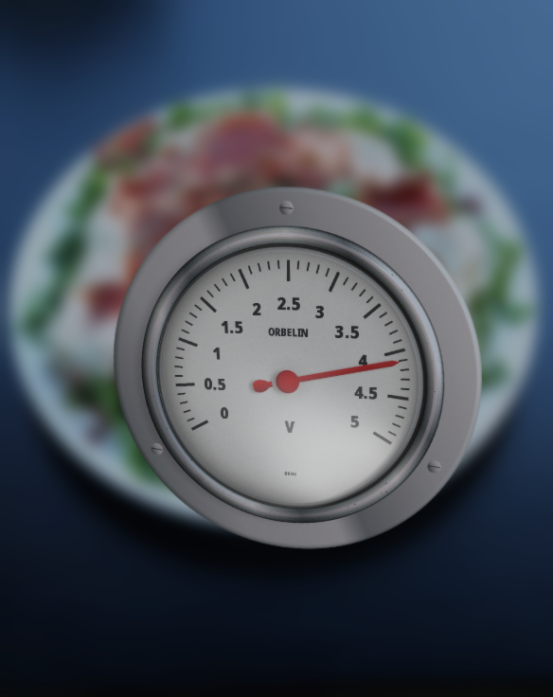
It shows value=4.1 unit=V
